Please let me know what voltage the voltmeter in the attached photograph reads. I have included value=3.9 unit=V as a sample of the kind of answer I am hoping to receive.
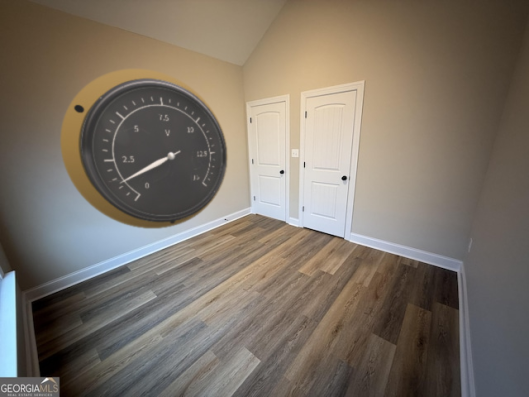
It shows value=1.25 unit=V
